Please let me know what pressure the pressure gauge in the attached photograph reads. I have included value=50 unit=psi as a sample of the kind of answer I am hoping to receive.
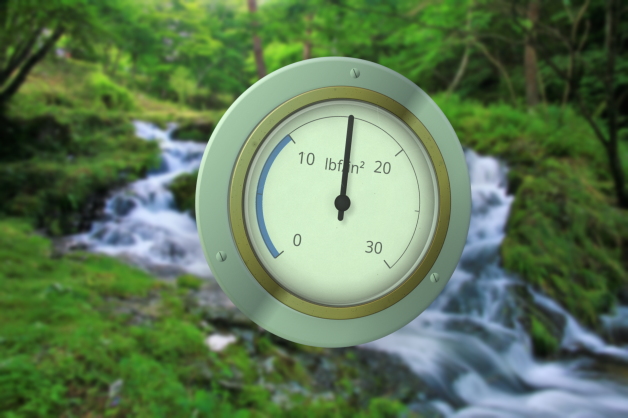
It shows value=15 unit=psi
